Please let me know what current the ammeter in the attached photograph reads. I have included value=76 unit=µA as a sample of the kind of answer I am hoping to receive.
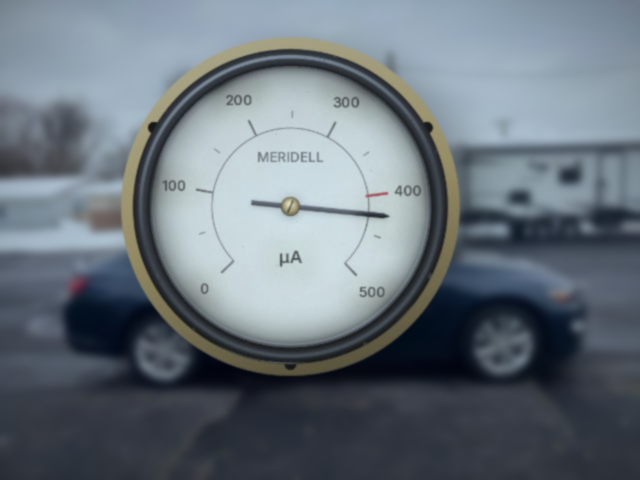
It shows value=425 unit=µA
